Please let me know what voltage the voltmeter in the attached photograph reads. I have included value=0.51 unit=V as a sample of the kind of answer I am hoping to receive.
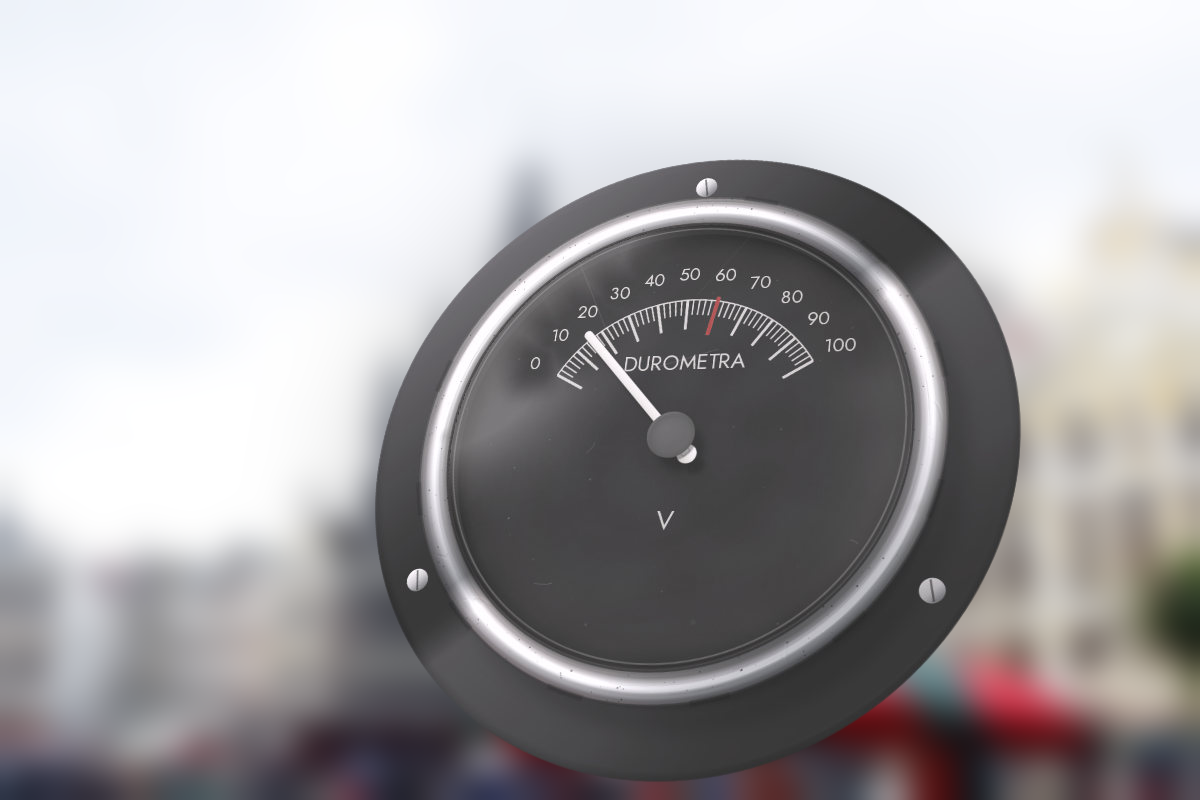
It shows value=16 unit=V
